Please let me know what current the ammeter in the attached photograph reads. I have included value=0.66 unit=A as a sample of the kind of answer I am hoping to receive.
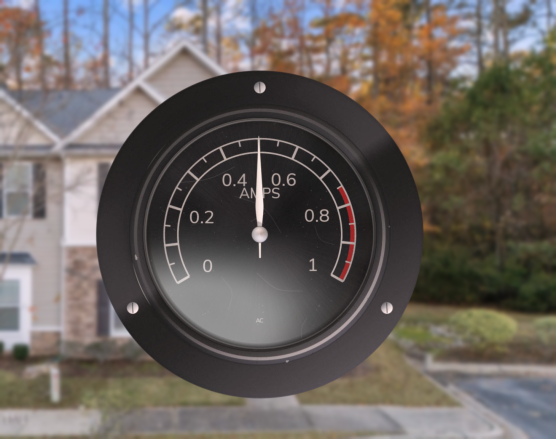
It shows value=0.5 unit=A
